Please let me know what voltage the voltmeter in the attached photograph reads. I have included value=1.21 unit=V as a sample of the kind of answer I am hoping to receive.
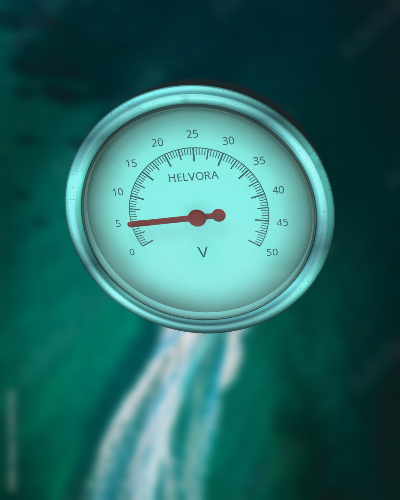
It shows value=5 unit=V
